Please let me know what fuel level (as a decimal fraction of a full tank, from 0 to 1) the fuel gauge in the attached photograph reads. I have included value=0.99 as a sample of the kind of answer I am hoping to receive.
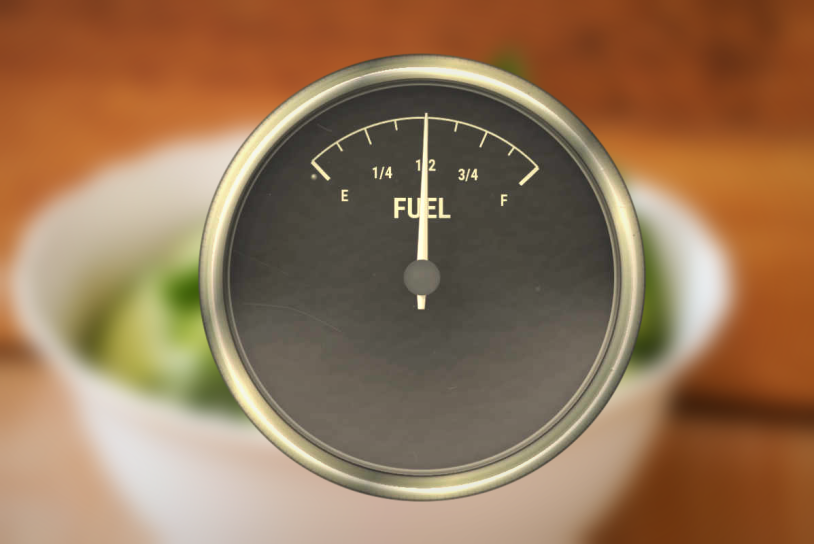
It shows value=0.5
